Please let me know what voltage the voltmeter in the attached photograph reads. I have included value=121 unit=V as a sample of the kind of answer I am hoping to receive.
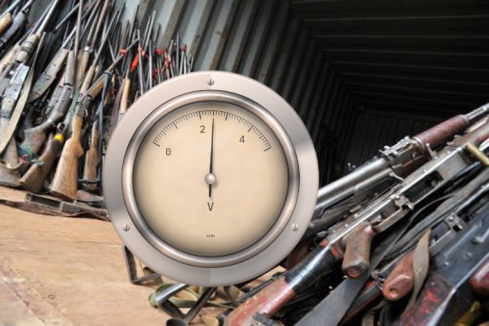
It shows value=2.5 unit=V
